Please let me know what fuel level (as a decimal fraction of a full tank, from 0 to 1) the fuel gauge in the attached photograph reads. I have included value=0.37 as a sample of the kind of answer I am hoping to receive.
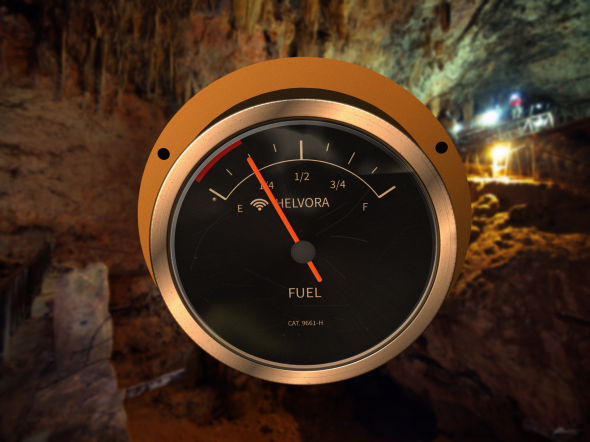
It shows value=0.25
